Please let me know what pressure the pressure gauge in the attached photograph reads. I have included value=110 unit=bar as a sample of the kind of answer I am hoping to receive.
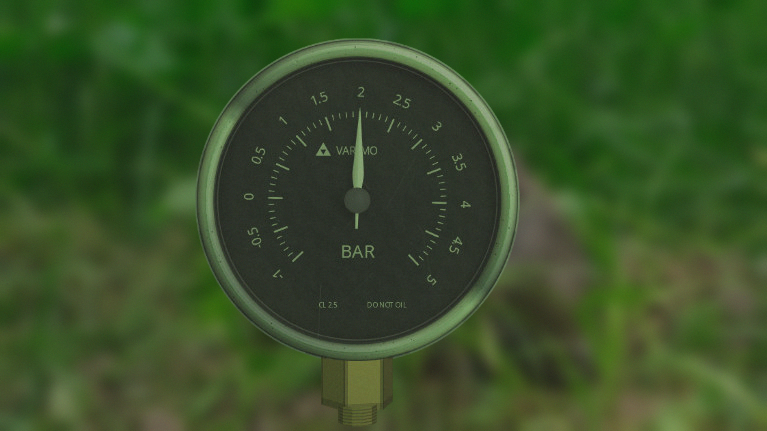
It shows value=2 unit=bar
